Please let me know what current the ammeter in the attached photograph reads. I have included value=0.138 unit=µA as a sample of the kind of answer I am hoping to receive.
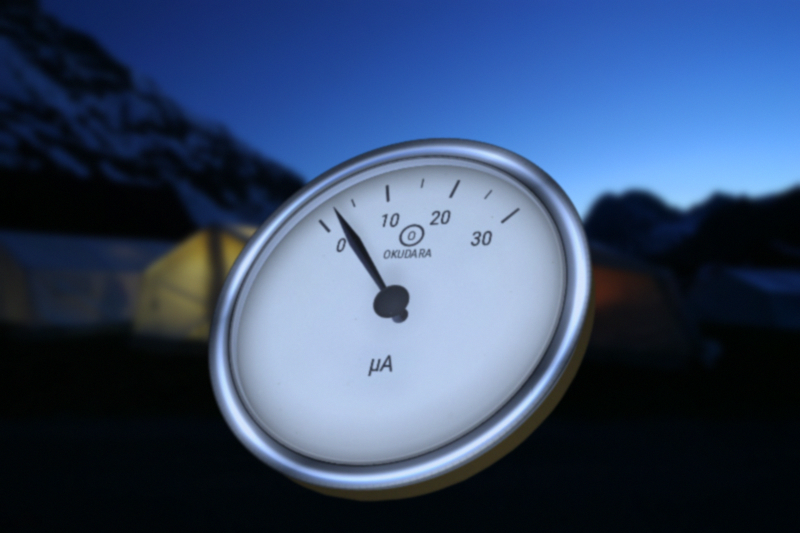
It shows value=2.5 unit=µA
